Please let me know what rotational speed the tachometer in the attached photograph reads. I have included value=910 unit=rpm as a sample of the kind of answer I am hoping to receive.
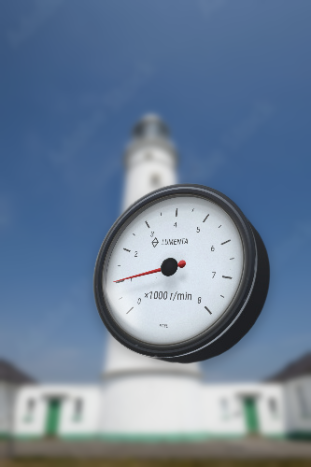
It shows value=1000 unit=rpm
